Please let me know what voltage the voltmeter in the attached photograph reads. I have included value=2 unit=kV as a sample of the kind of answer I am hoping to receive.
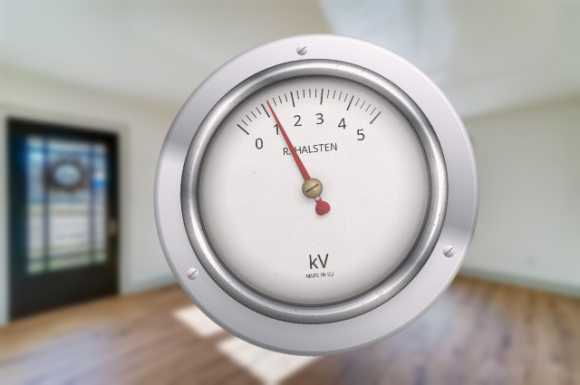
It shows value=1.2 unit=kV
